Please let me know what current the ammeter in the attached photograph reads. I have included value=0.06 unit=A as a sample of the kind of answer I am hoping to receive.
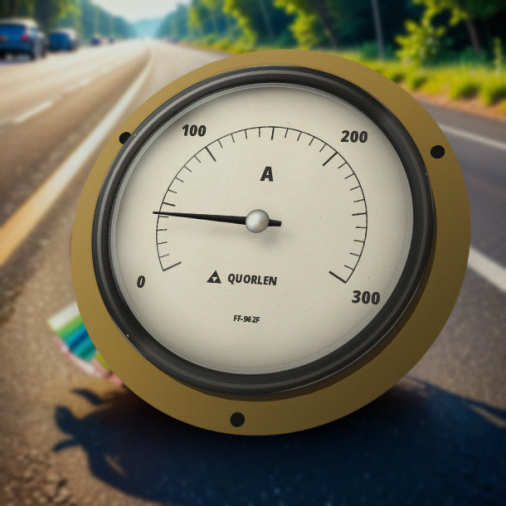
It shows value=40 unit=A
